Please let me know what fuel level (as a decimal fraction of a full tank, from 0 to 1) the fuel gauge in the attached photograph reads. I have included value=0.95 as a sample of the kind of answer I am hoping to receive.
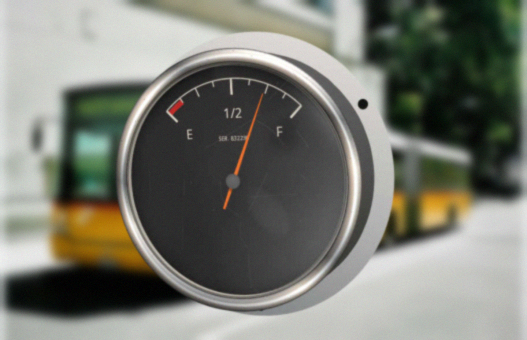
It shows value=0.75
